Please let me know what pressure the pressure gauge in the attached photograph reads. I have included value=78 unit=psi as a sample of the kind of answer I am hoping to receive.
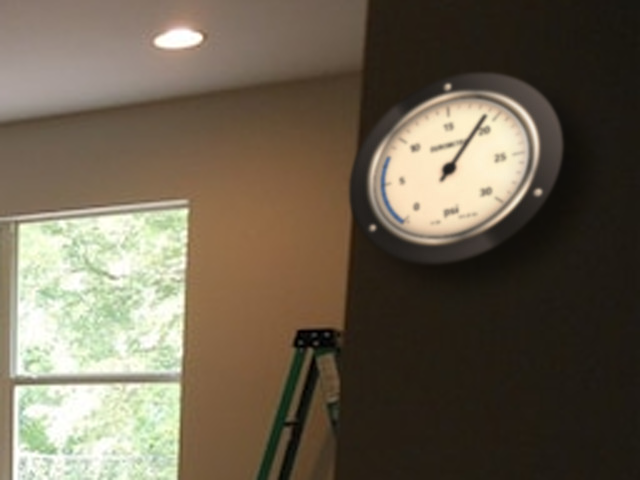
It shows value=19 unit=psi
